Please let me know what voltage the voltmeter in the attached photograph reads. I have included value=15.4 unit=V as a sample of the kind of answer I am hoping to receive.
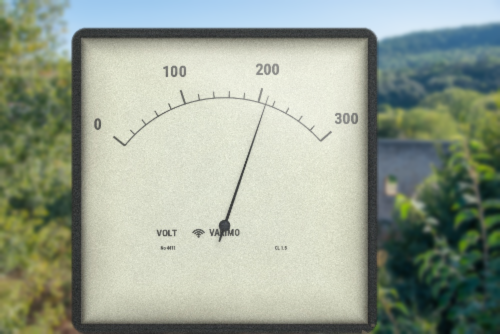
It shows value=210 unit=V
